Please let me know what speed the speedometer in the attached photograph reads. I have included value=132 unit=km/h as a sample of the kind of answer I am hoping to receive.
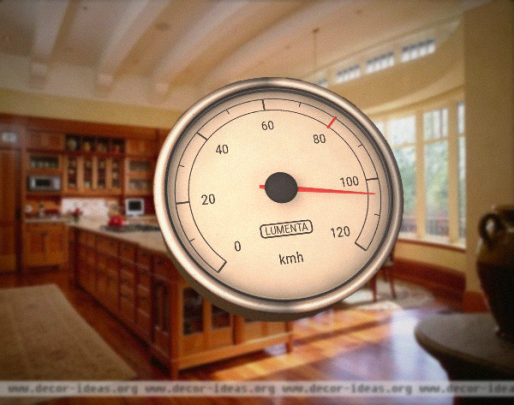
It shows value=105 unit=km/h
